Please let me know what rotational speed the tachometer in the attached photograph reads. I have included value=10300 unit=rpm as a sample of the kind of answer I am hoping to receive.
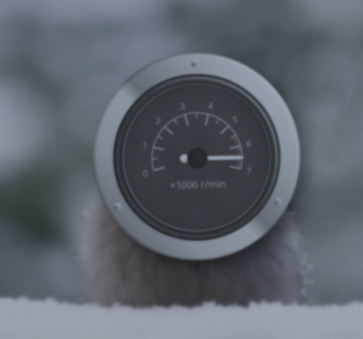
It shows value=6500 unit=rpm
